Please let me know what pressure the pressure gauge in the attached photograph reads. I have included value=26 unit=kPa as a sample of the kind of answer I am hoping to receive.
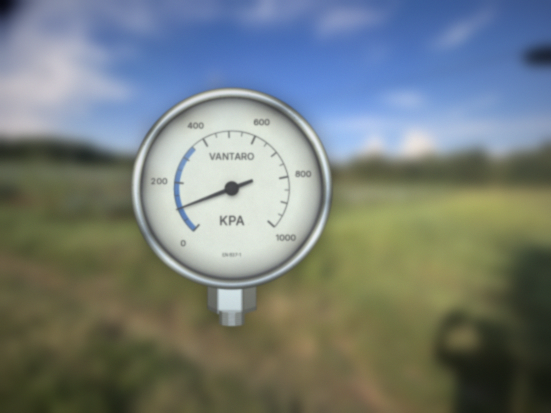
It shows value=100 unit=kPa
